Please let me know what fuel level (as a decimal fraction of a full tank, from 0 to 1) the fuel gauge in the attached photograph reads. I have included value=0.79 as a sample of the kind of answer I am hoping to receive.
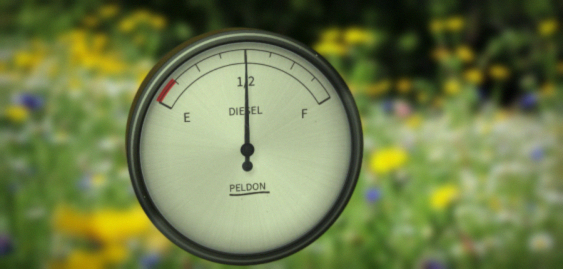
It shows value=0.5
